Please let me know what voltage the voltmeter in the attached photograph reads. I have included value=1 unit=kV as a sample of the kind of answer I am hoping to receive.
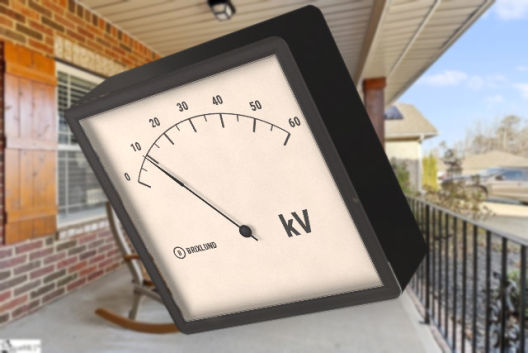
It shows value=10 unit=kV
